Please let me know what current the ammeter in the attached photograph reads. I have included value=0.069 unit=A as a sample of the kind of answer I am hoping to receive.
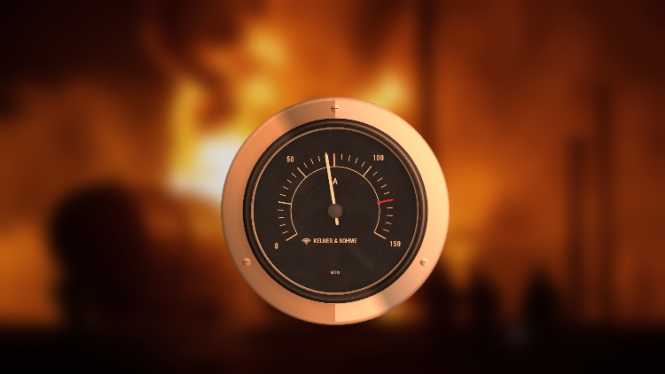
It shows value=70 unit=A
